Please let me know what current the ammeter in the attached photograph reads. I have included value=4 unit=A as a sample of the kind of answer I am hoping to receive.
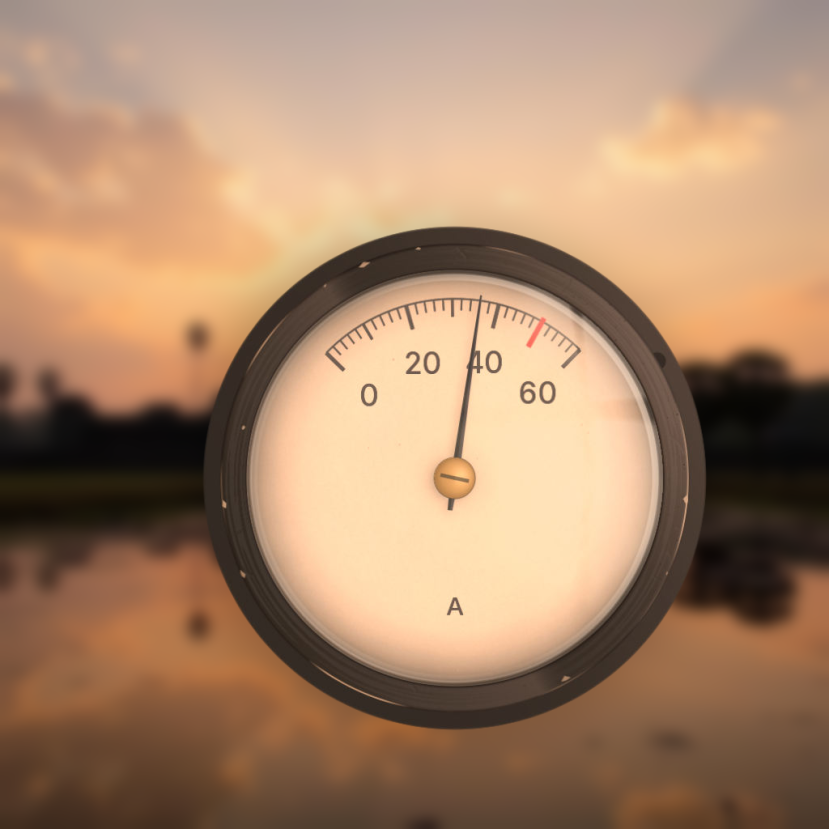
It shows value=36 unit=A
